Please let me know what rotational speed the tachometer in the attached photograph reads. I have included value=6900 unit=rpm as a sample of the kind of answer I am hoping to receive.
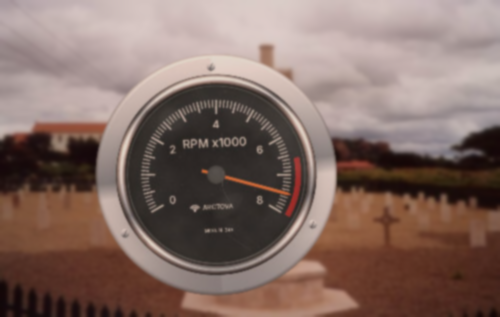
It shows value=7500 unit=rpm
